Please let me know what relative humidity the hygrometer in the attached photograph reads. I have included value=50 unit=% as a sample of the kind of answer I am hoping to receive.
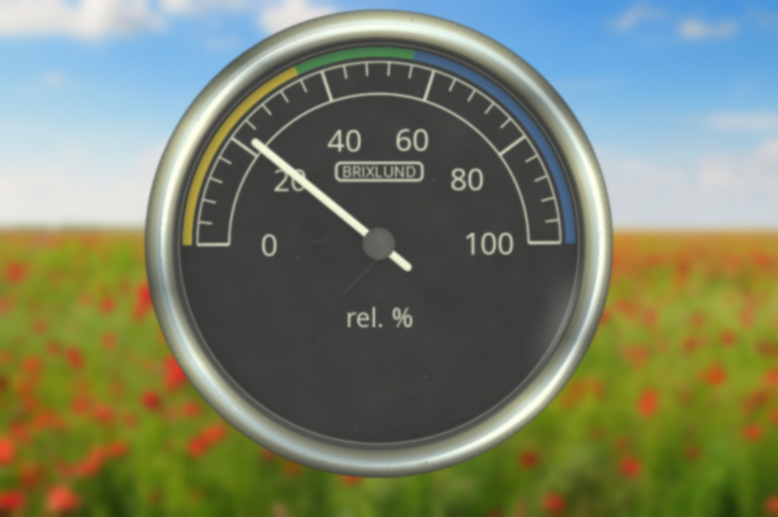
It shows value=22 unit=%
